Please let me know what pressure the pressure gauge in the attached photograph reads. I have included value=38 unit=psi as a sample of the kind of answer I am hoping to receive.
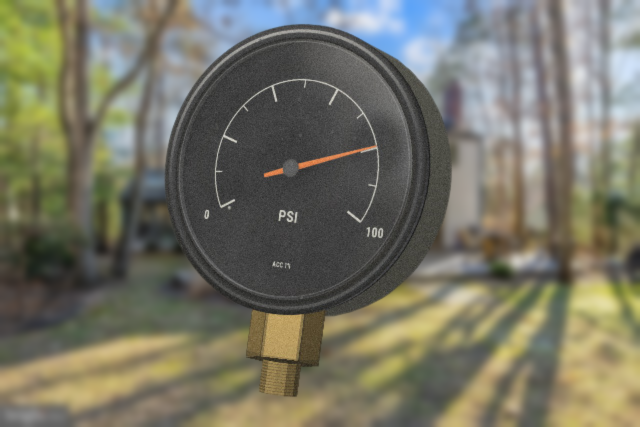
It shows value=80 unit=psi
